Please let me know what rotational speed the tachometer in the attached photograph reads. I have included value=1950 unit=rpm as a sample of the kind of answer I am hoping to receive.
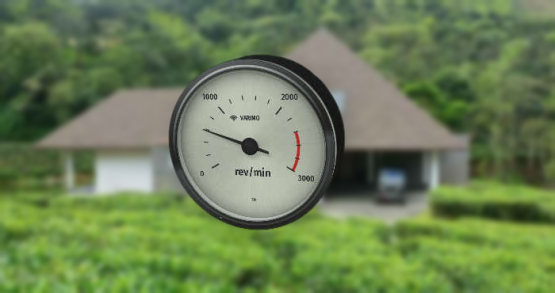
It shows value=600 unit=rpm
